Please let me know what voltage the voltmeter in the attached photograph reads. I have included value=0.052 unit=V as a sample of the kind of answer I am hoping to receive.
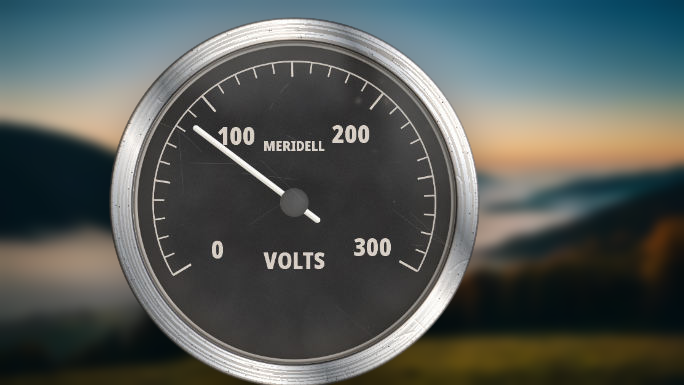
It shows value=85 unit=V
